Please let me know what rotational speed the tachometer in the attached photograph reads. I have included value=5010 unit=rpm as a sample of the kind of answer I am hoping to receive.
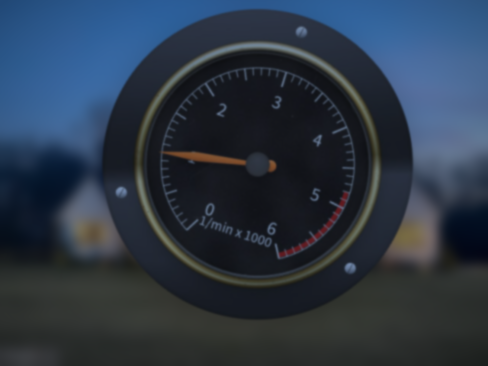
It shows value=1000 unit=rpm
